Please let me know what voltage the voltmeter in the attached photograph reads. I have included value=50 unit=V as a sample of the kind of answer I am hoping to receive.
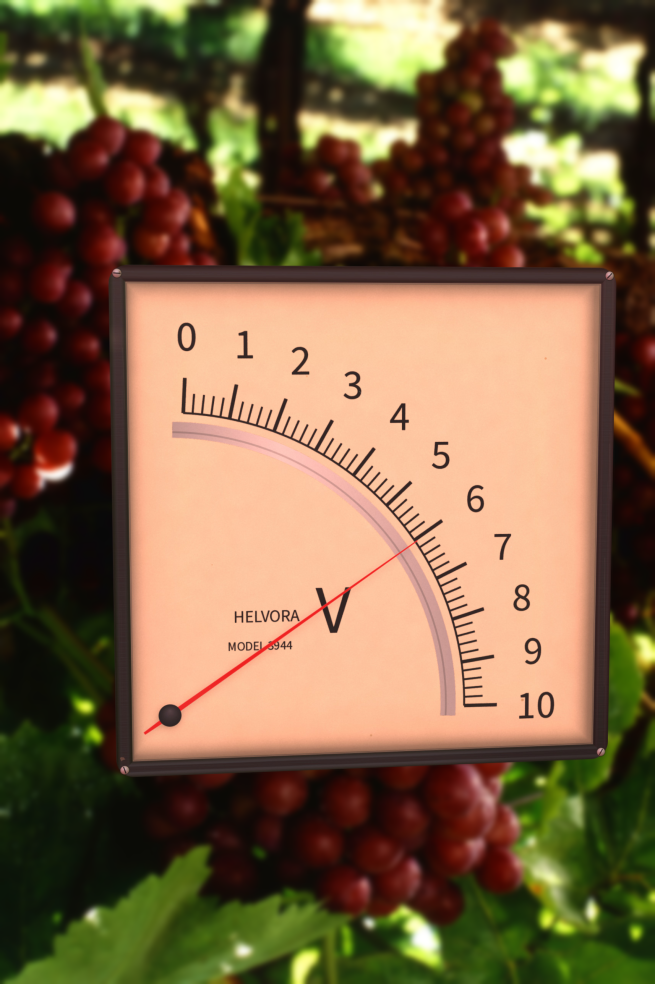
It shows value=6 unit=V
